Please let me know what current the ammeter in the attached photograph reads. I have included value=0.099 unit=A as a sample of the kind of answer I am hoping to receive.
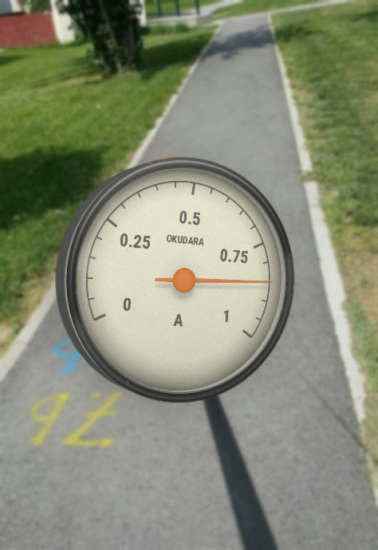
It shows value=0.85 unit=A
